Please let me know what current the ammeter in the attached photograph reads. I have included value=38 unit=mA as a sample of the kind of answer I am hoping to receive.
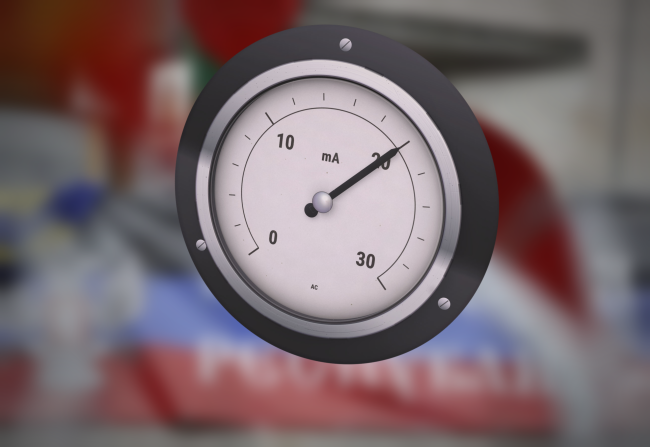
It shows value=20 unit=mA
